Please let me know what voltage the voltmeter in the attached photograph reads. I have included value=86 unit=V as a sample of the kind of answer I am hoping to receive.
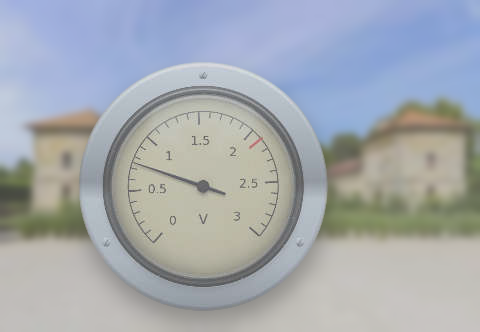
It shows value=0.75 unit=V
